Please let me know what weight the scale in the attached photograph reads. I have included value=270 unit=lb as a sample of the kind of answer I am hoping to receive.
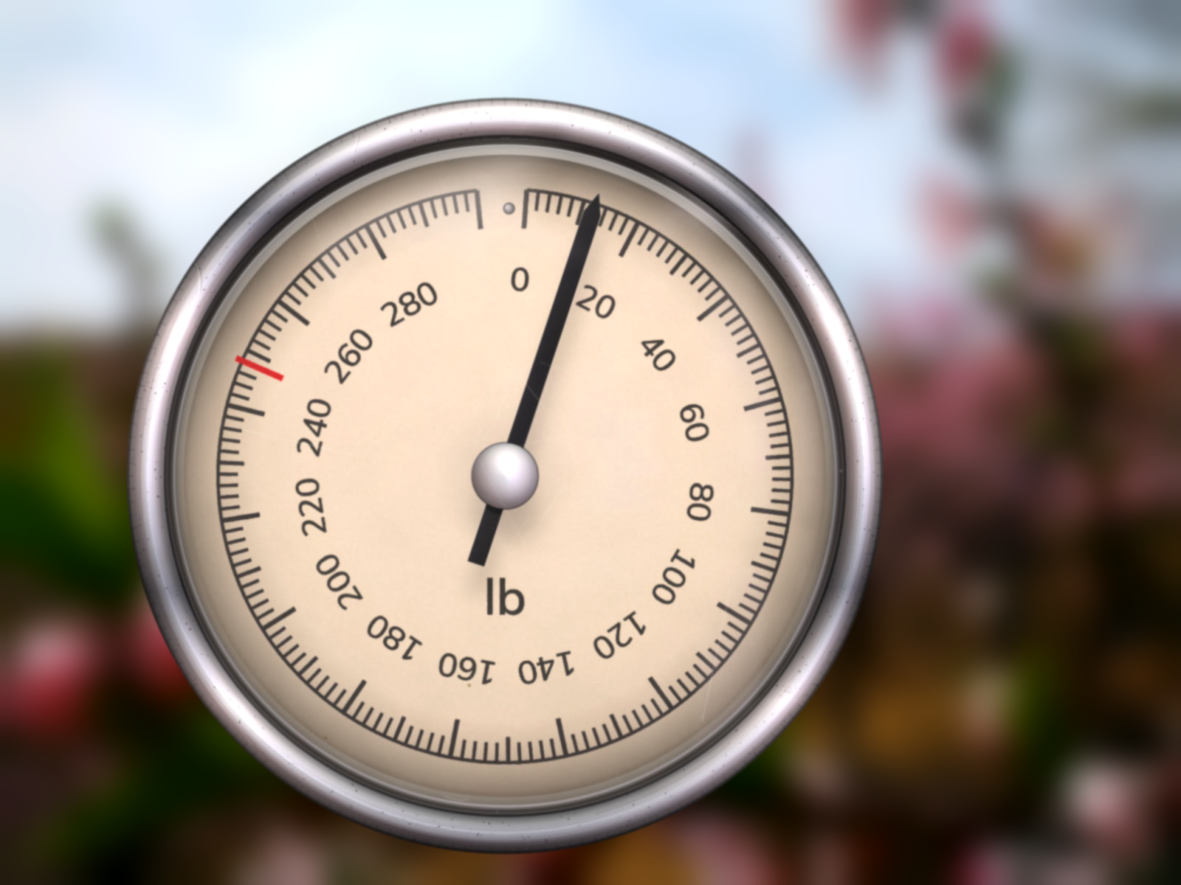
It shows value=12 unit=lb
